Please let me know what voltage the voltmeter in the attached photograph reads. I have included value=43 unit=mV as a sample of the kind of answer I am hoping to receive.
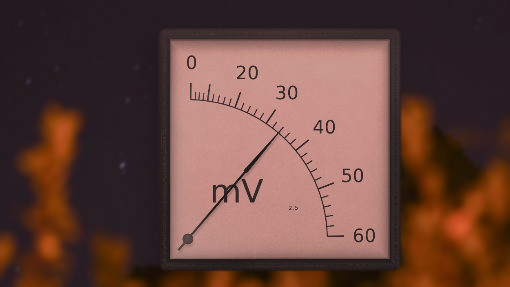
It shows value=34 unit=mV
